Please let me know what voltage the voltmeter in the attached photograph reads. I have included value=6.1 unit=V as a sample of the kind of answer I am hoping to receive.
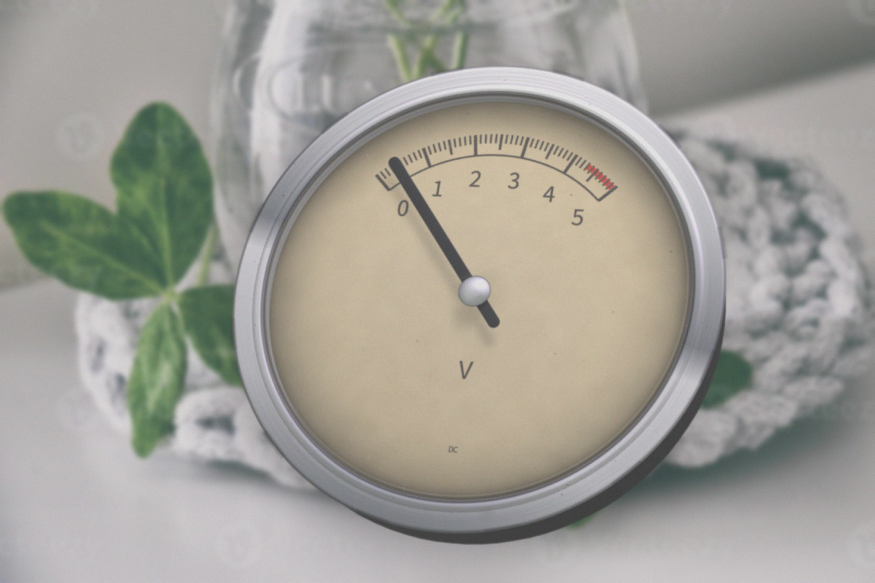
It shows value=0.4 unit=V
